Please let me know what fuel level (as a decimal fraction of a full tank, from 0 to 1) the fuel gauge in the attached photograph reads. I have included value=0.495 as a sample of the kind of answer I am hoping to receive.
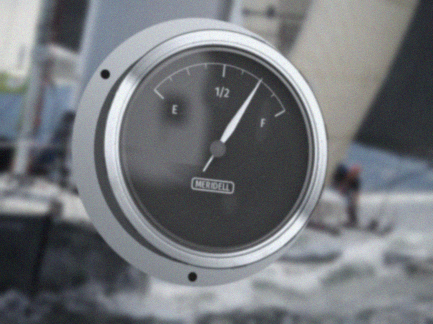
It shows value=0.75
